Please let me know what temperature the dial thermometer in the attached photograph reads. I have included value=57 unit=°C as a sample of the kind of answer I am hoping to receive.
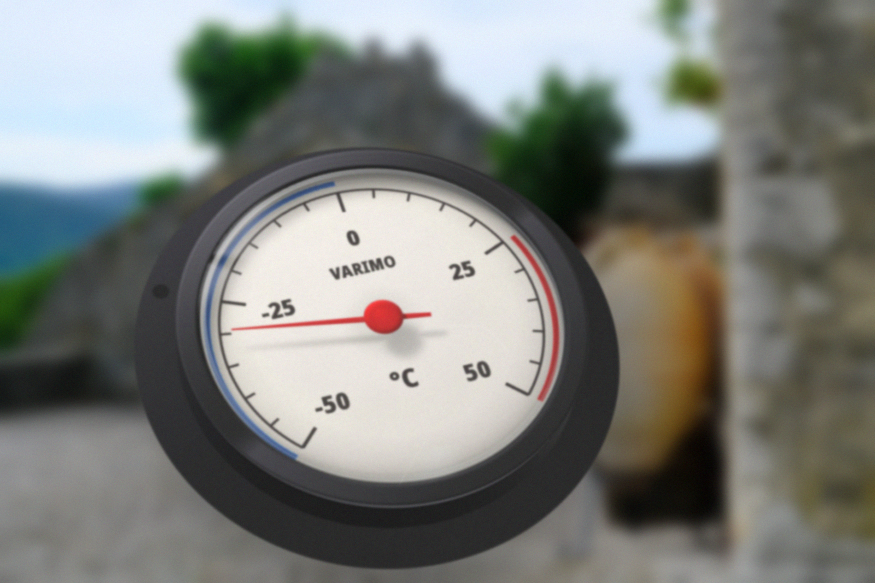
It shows value=-30 unit=°C
